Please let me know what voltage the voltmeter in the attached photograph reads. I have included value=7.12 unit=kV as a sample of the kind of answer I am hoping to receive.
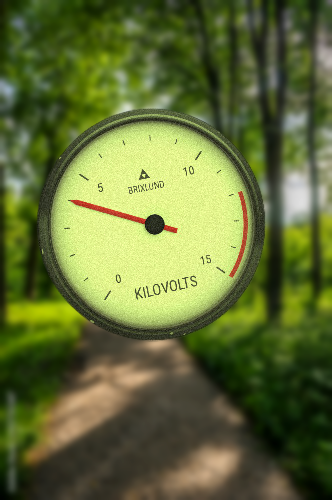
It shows value=4 unit=kV
